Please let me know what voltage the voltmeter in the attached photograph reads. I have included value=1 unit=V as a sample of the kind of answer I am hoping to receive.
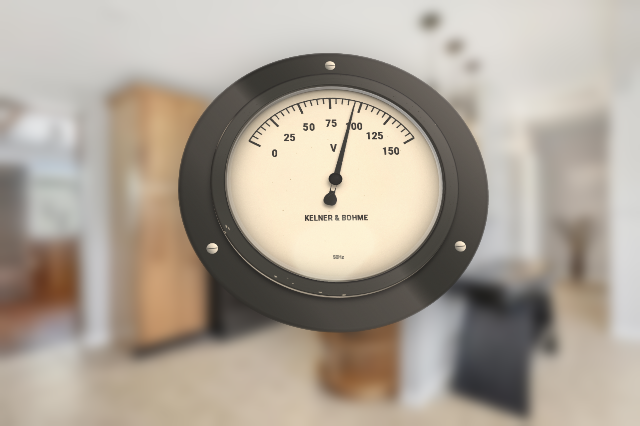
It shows value=95 unit=V
